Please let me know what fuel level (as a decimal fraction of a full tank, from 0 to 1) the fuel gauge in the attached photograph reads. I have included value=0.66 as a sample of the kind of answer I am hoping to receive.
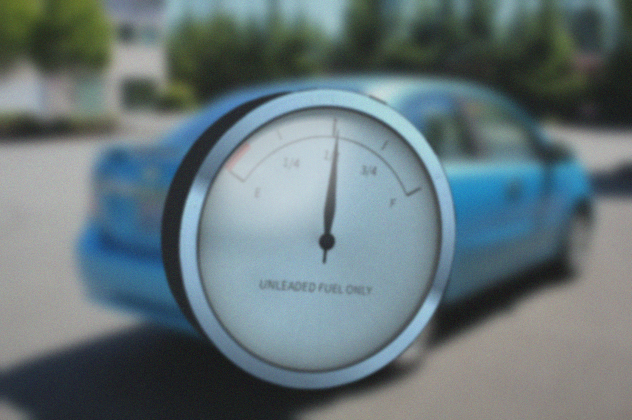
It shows value=0.5
